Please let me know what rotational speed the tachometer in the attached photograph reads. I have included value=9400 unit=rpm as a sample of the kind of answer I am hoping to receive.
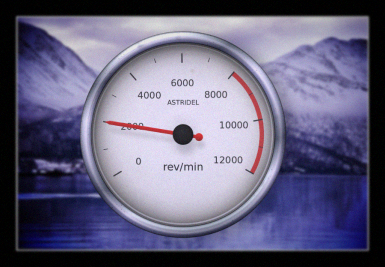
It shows value=2000 unit=rpm
